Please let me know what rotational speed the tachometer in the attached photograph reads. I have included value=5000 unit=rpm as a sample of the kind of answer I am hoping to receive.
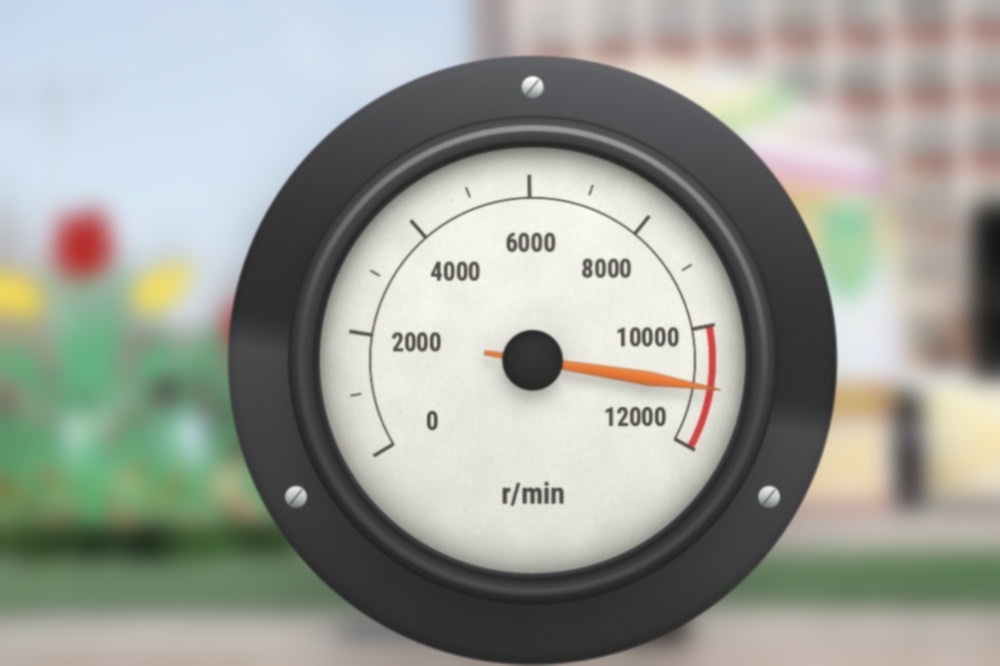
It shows value=11000 unit=rpm
